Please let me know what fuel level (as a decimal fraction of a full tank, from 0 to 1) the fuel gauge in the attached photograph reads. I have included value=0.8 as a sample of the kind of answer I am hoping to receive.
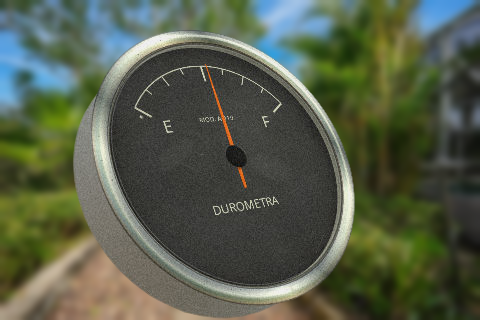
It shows value=0.5
